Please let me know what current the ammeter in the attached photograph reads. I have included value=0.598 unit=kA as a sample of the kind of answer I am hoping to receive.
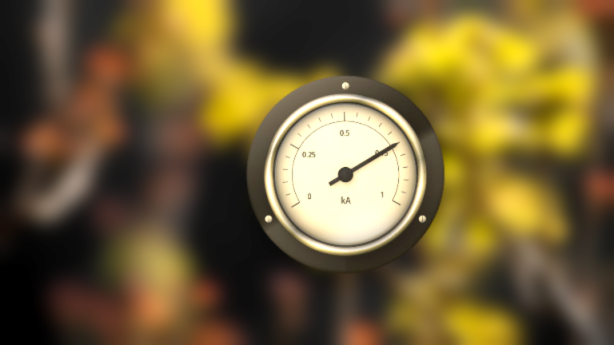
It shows value=0.75 unit=kA
